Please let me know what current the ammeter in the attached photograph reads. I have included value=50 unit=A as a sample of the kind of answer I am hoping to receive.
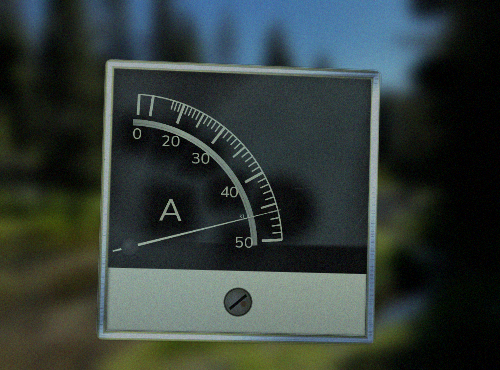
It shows value=46 unit=A
